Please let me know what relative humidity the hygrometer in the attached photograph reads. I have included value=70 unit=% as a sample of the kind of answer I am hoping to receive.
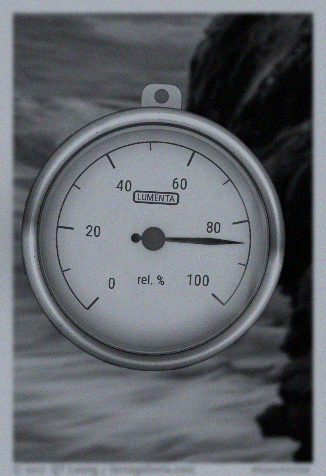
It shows value=85 unit=%
